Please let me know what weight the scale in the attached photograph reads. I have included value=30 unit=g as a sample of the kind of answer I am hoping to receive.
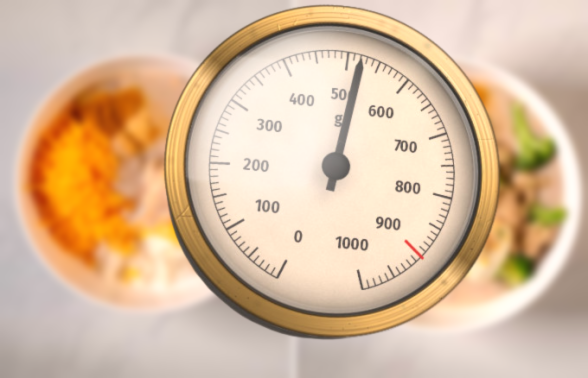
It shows value=520 unit=g
